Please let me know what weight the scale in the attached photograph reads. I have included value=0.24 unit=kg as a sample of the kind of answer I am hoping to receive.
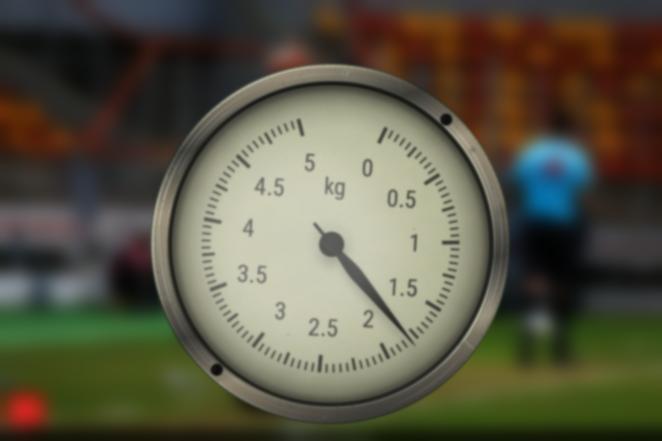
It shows value=1.8 unit=kg
